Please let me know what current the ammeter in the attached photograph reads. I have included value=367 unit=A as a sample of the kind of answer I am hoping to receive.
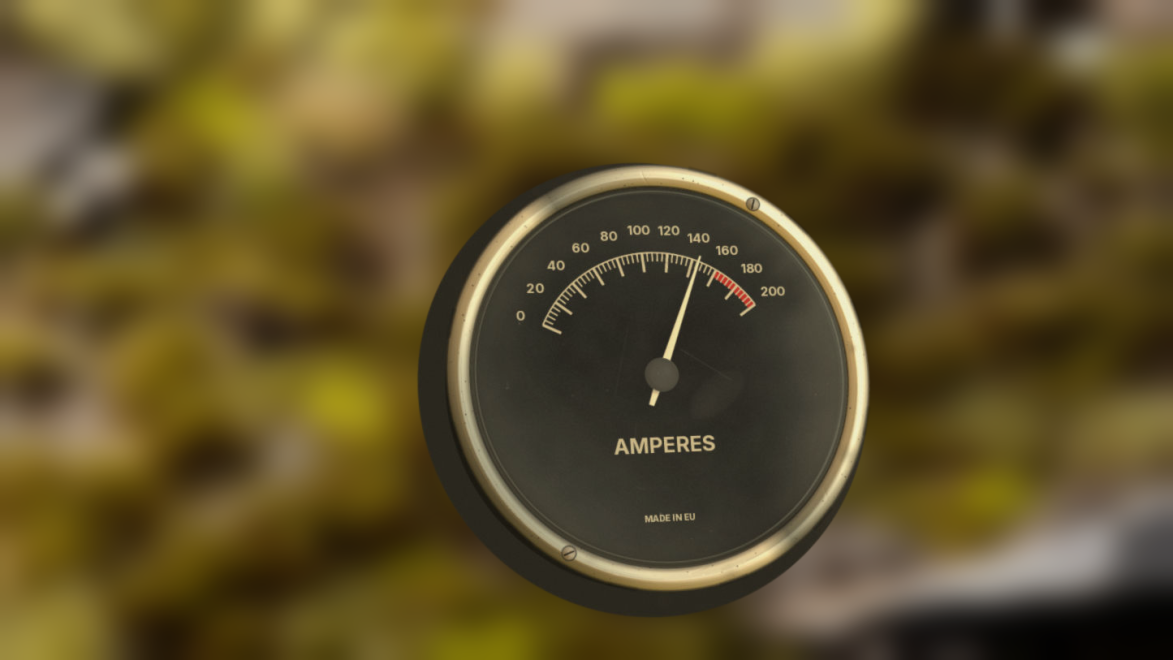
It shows value=144 unit=A
